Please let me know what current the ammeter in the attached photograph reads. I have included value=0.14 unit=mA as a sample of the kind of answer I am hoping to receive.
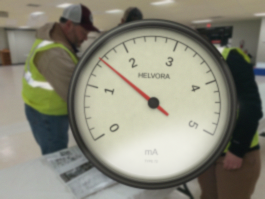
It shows value=1.5 unit=mA
